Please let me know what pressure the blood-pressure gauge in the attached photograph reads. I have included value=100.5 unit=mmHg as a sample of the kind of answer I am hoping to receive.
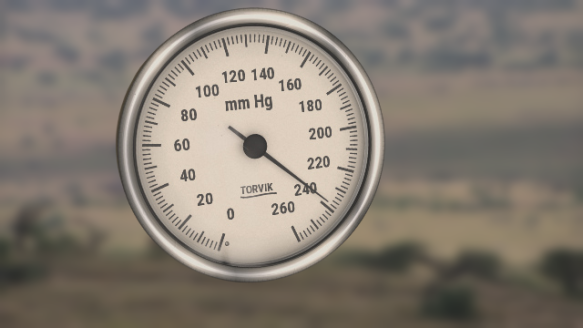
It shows value=238 unit=mmHg
